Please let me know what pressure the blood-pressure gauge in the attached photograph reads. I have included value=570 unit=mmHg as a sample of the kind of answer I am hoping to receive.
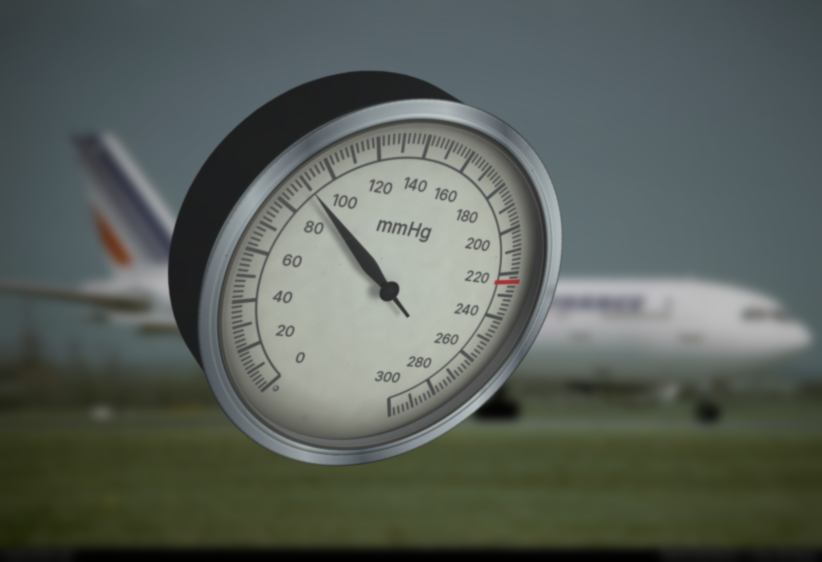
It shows value=90 unit=mmHg
